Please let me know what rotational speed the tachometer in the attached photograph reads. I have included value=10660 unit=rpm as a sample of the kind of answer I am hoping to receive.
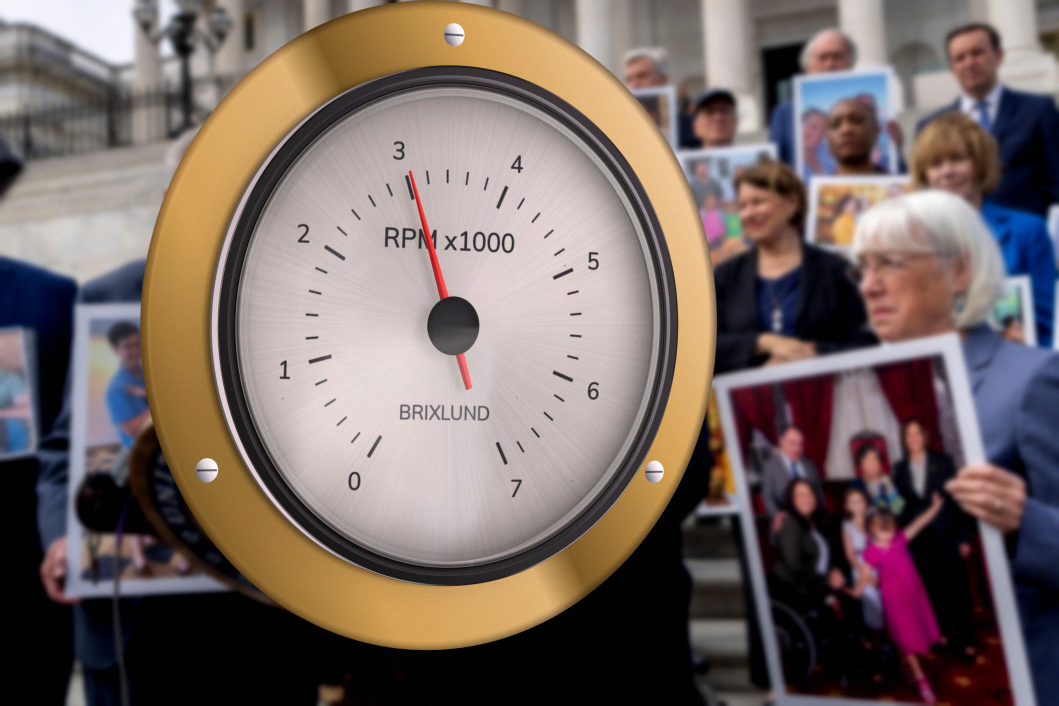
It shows value=3000 unit=rpm
